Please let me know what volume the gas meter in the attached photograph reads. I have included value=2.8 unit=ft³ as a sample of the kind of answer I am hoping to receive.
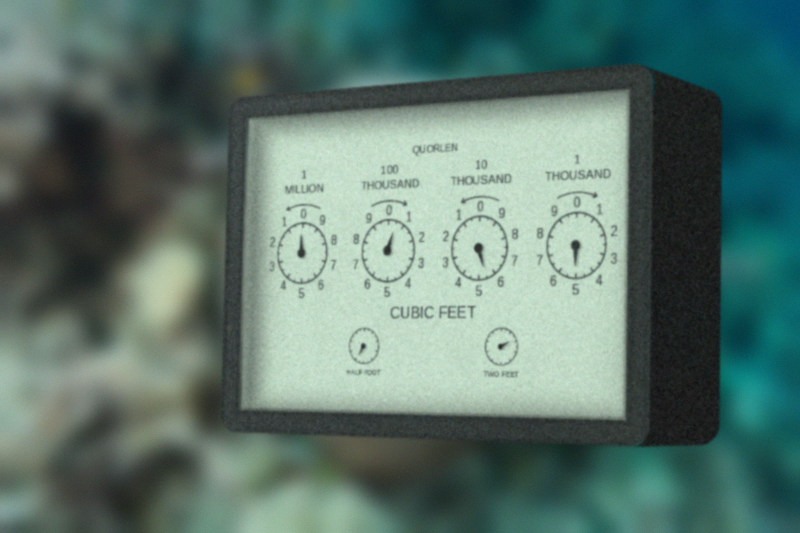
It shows value=5500 unit=ft³
